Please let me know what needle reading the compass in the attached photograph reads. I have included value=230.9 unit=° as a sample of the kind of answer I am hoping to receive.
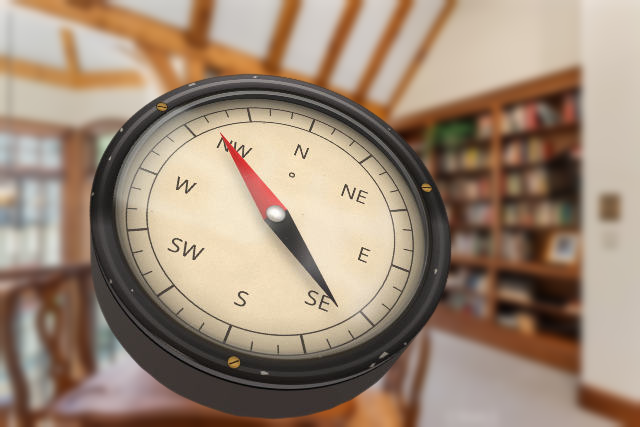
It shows value=310 unit=°
